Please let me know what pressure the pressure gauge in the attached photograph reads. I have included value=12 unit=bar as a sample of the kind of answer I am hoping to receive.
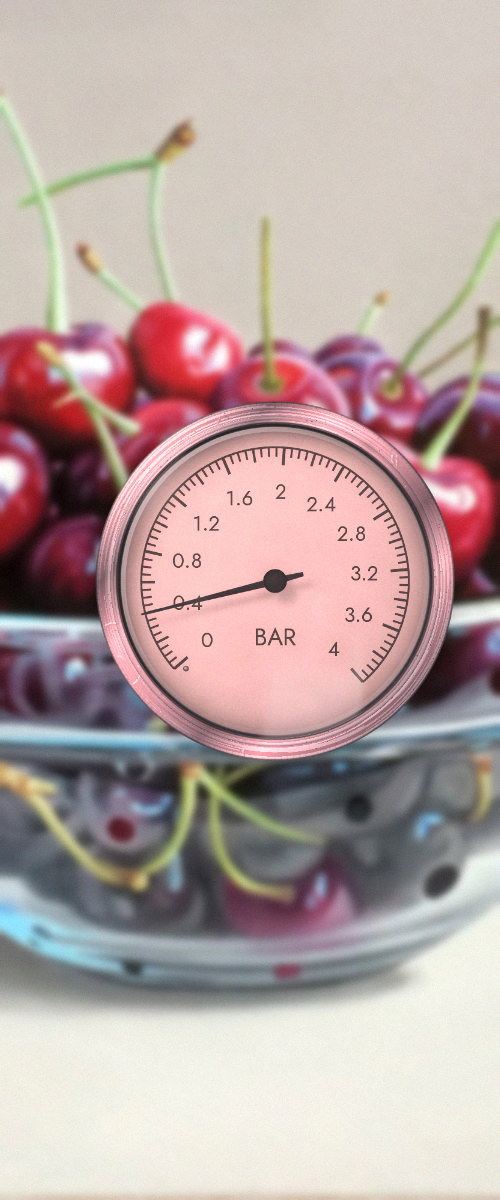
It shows value=0.4 unit=bar
